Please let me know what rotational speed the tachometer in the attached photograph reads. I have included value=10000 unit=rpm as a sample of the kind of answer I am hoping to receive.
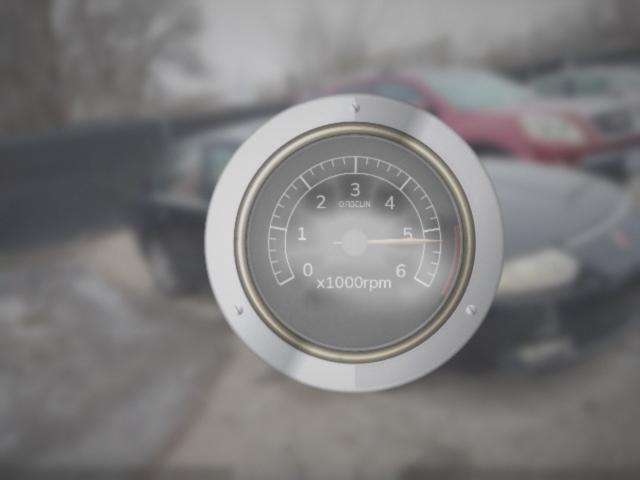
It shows value=5200 unit=rpm
